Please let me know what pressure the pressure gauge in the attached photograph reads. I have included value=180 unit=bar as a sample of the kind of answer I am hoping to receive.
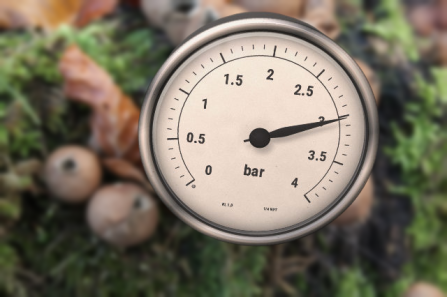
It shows value=3 unit=bar
